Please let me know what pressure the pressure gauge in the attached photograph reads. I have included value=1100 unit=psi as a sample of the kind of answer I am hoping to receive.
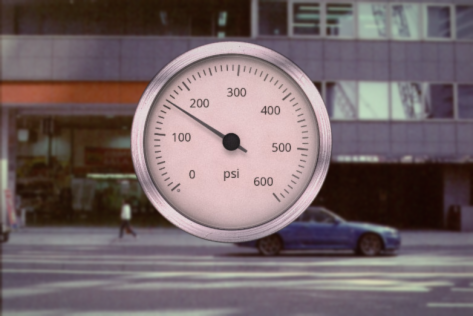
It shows value=160 unit=psi
